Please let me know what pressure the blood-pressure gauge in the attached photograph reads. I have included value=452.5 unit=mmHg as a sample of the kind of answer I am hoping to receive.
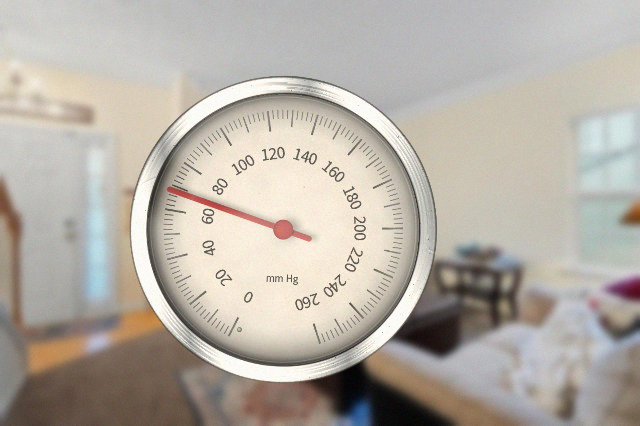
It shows value=68 unit=mmHg
